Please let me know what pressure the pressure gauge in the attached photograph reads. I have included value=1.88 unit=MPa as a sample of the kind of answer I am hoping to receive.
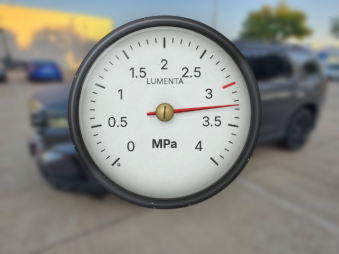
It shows value=3.25 unit=MPa
